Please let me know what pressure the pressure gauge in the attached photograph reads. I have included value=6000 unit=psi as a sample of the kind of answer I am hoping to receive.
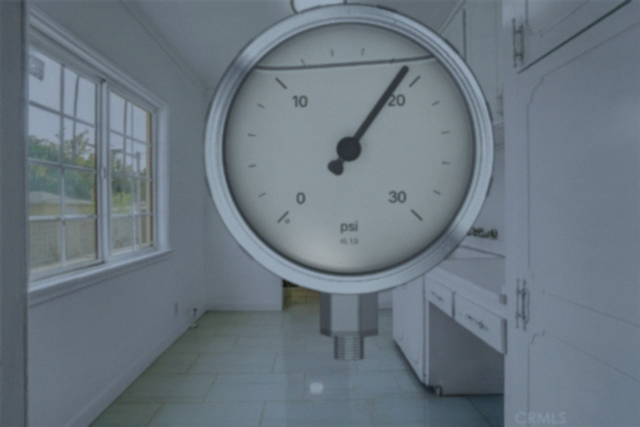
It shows value=19 unit=psi
